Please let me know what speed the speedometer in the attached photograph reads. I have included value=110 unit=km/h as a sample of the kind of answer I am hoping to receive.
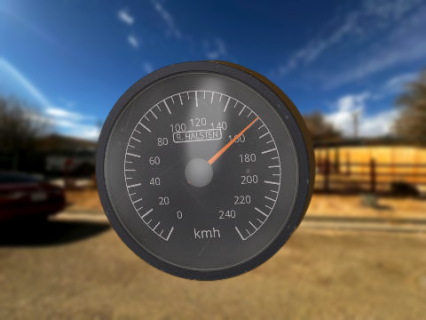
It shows value=160 unit=km/h
